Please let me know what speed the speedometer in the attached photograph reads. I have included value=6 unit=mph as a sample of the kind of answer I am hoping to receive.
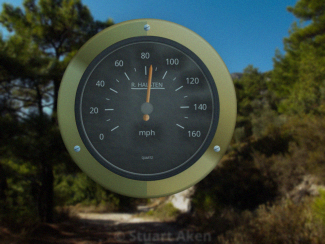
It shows value=85 unit=mph
